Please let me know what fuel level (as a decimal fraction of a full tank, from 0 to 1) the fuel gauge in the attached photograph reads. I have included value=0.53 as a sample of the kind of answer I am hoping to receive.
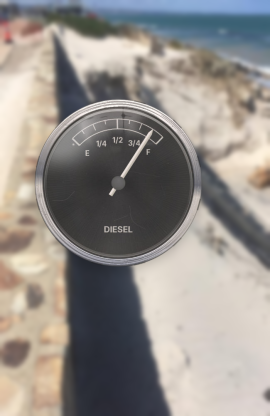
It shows value=0.875
